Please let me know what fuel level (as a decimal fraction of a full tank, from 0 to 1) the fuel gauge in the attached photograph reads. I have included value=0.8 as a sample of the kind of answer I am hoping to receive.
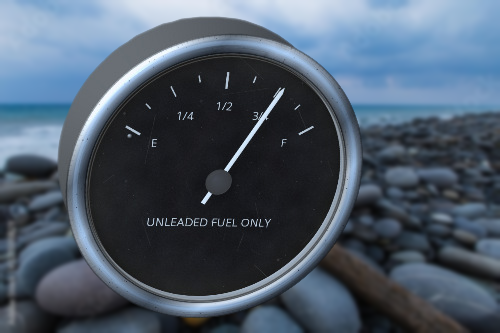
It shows value=0.75
